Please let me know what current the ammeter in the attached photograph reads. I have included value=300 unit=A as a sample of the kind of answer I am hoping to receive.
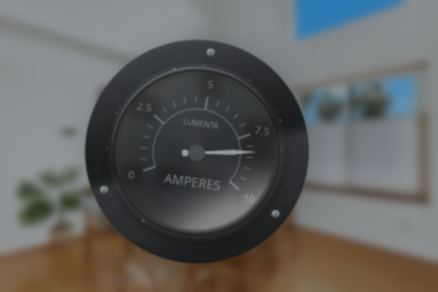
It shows value=8.25 unit=A
